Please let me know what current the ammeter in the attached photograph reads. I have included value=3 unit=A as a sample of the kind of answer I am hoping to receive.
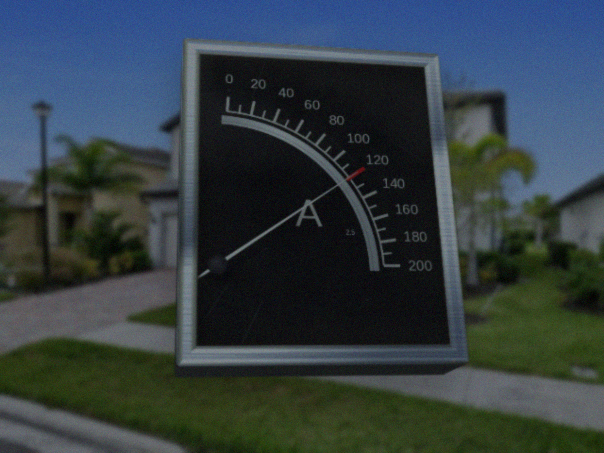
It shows value=120 unit=A
